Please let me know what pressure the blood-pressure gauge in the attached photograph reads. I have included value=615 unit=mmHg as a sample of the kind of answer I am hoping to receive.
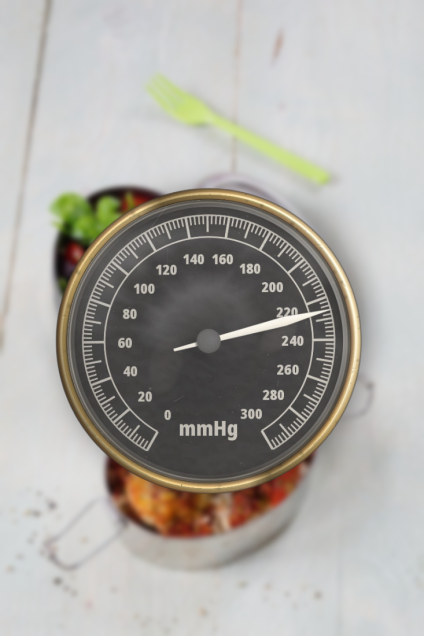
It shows value=226 unit=mmHg
